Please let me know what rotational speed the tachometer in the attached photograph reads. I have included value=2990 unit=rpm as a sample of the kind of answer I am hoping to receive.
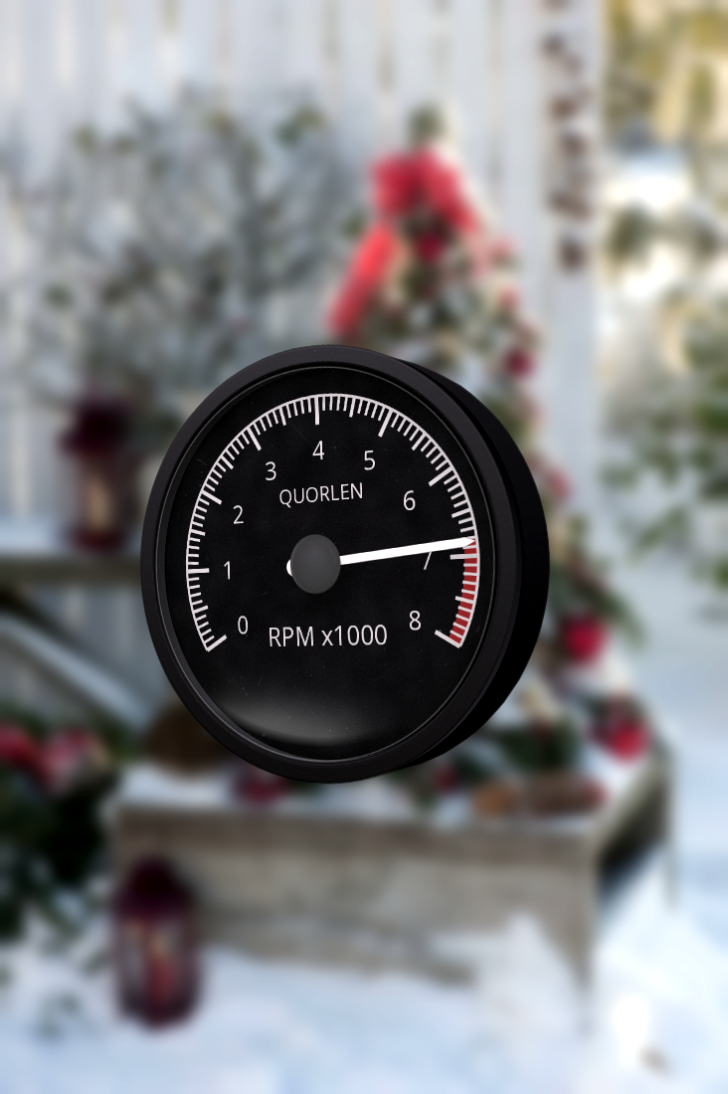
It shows value=6850 unit=rpm
